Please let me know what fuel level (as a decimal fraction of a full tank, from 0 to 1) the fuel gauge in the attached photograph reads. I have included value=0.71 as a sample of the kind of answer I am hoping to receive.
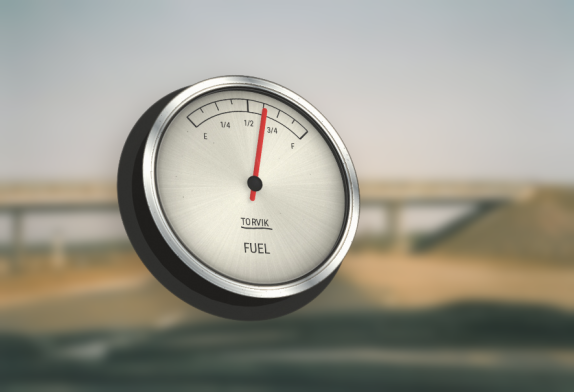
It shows value=0.625
